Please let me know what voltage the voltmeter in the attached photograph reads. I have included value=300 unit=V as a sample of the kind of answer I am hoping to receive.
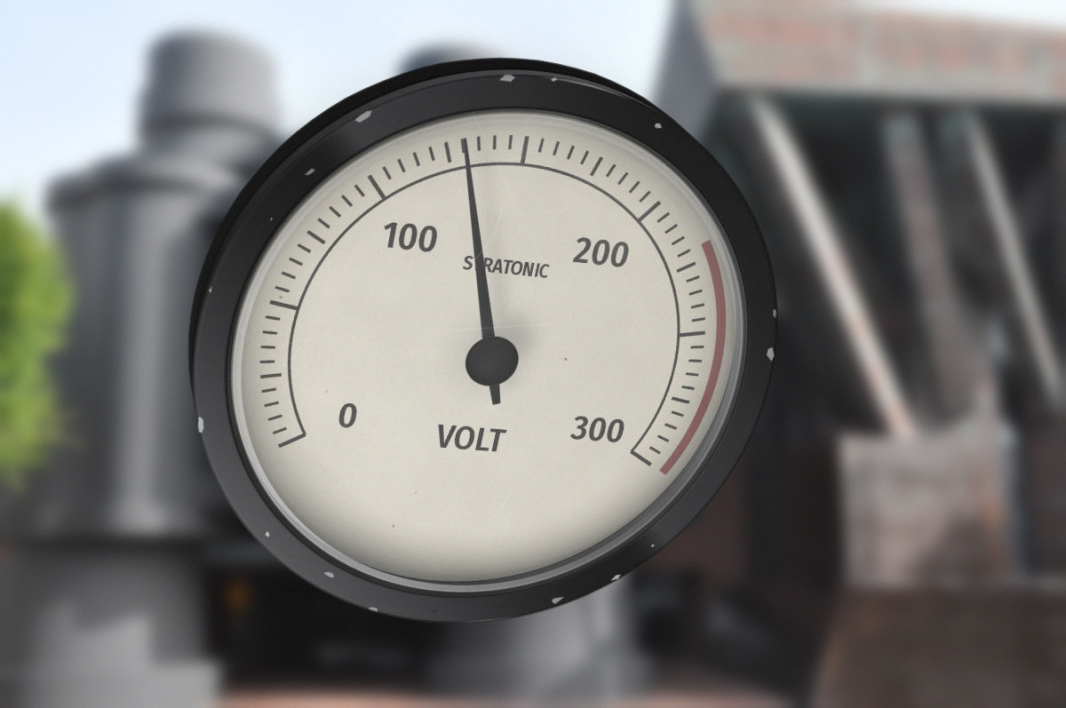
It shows value=130 unit=V
